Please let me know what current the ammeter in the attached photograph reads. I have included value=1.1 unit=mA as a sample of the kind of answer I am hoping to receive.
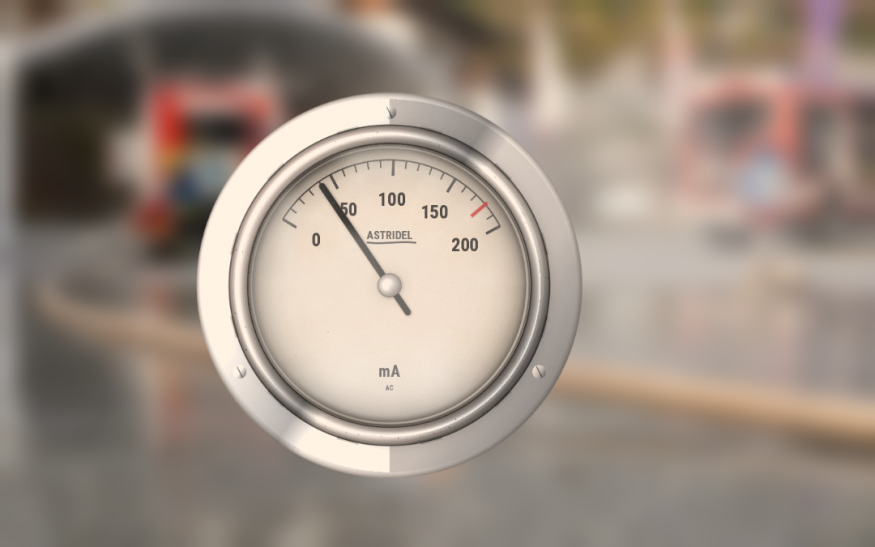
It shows value=40 unit=mA
